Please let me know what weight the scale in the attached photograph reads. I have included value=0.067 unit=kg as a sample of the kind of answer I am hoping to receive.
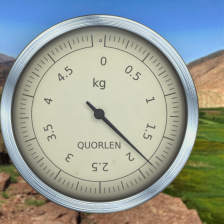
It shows value=1.85 unit=kg
